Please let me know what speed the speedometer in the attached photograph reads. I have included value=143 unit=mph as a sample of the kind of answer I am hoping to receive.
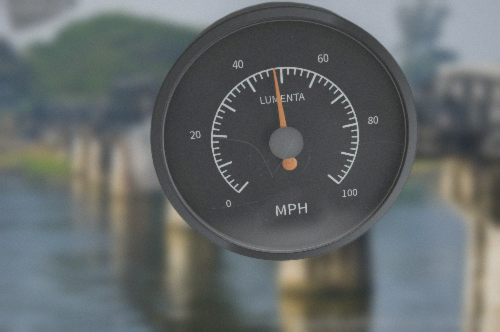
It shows value=48 unit=mph
